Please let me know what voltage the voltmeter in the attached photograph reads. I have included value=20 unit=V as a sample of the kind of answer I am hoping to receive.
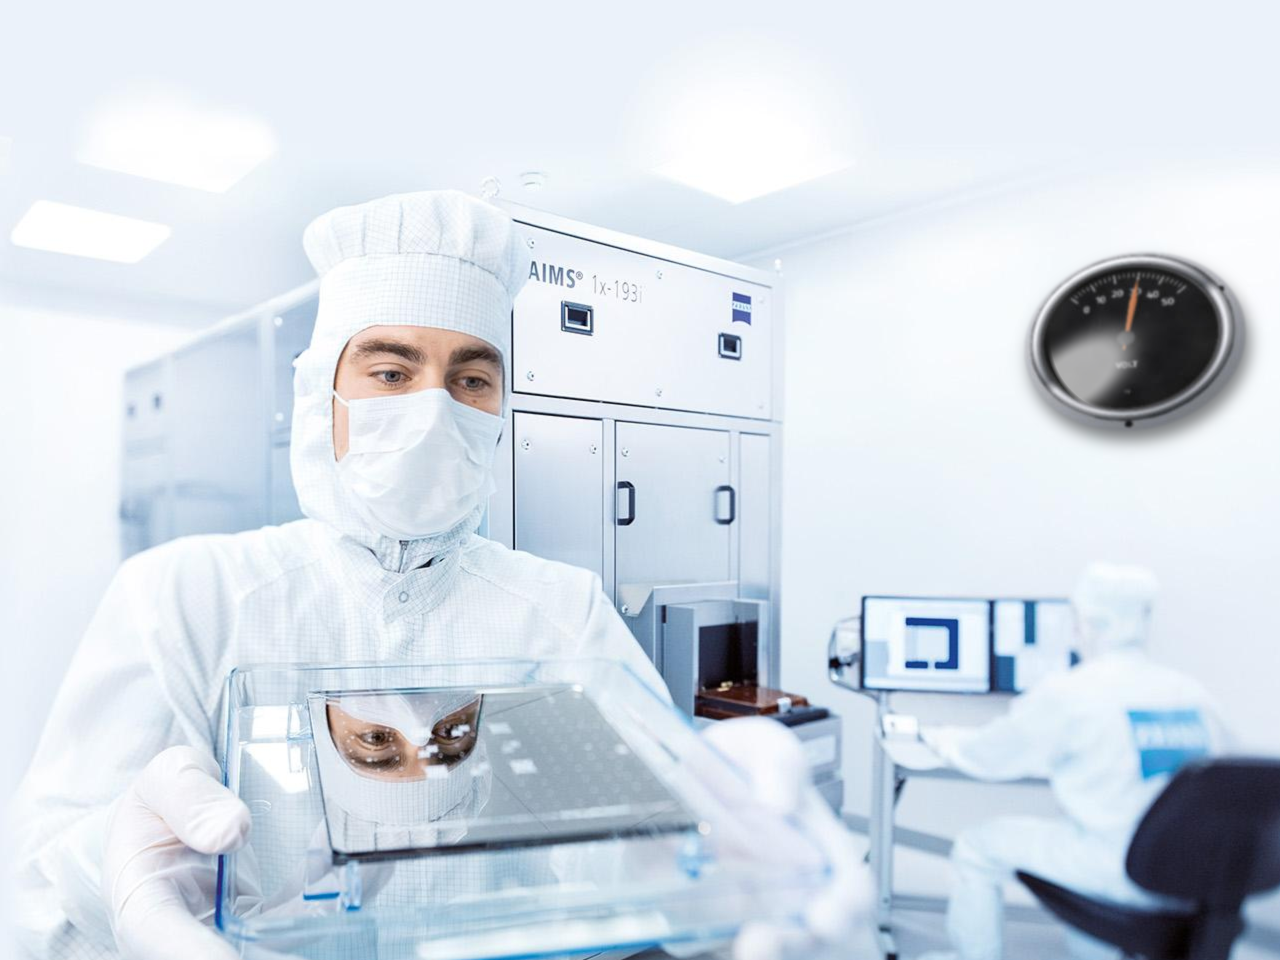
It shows value=30 unit=V
